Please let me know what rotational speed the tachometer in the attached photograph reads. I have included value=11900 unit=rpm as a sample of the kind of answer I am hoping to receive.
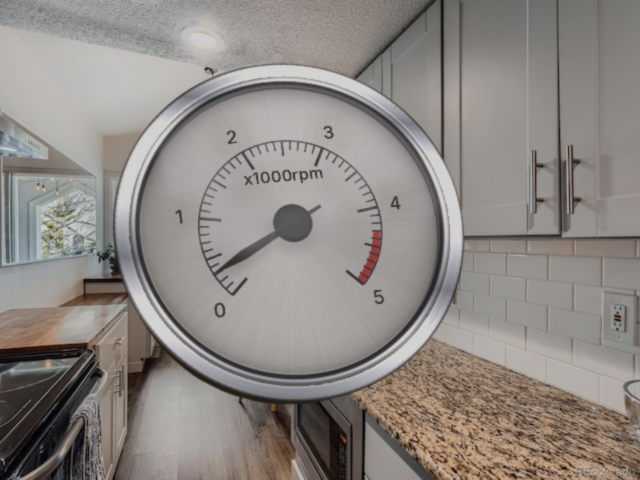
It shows value=300 unit=rpm
